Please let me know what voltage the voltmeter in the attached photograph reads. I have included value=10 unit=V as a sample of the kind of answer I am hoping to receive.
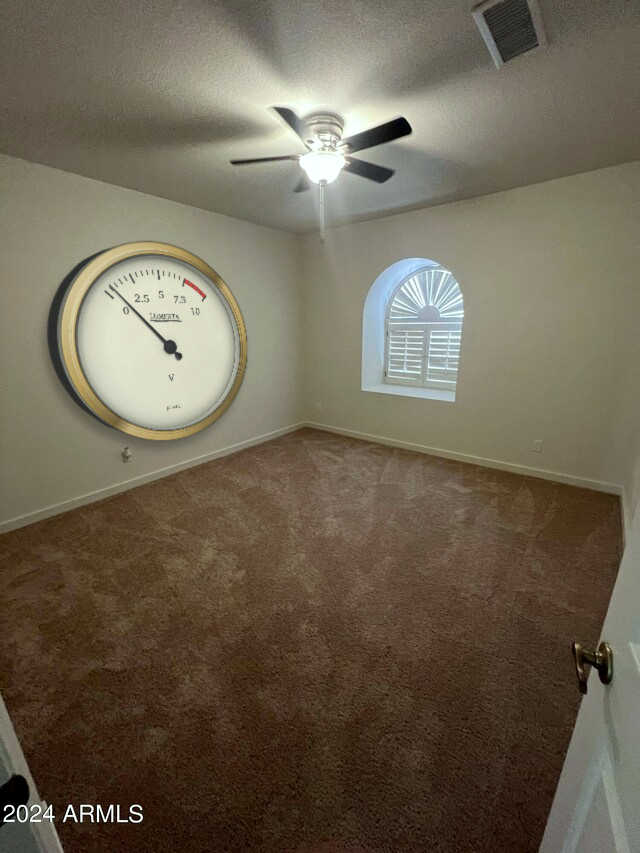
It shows value=0.5 unit=V
